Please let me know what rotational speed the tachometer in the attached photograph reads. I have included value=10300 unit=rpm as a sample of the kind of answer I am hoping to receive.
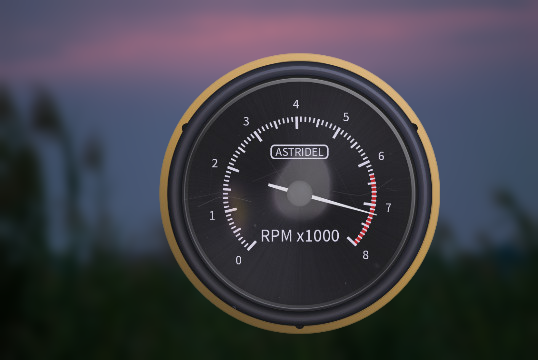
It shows value=7200 unit=rpm
